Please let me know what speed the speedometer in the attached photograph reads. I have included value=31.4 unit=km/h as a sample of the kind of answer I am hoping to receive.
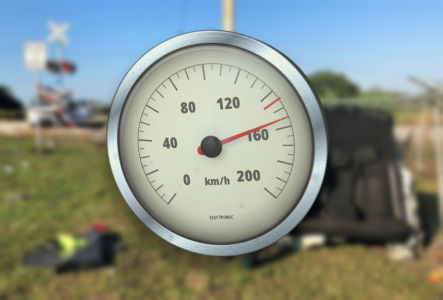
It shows value=155 unit=km/h
